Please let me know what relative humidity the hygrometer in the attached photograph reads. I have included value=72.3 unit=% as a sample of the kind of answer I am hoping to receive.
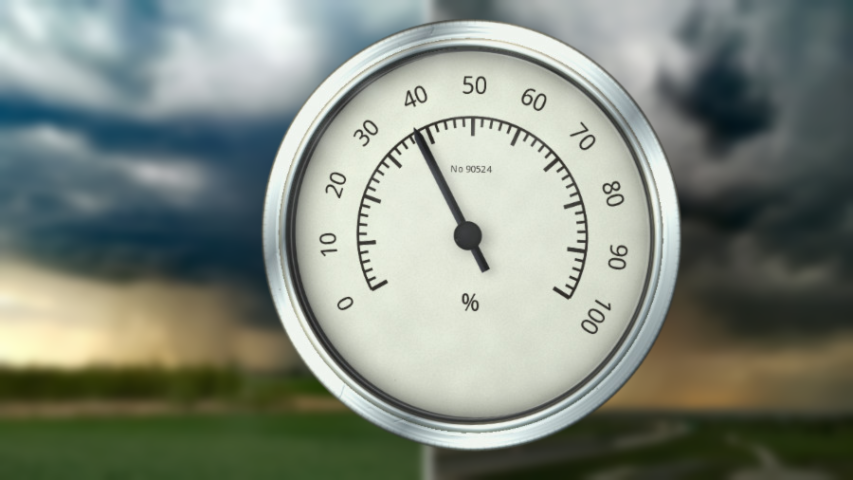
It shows value=38 unit=%
